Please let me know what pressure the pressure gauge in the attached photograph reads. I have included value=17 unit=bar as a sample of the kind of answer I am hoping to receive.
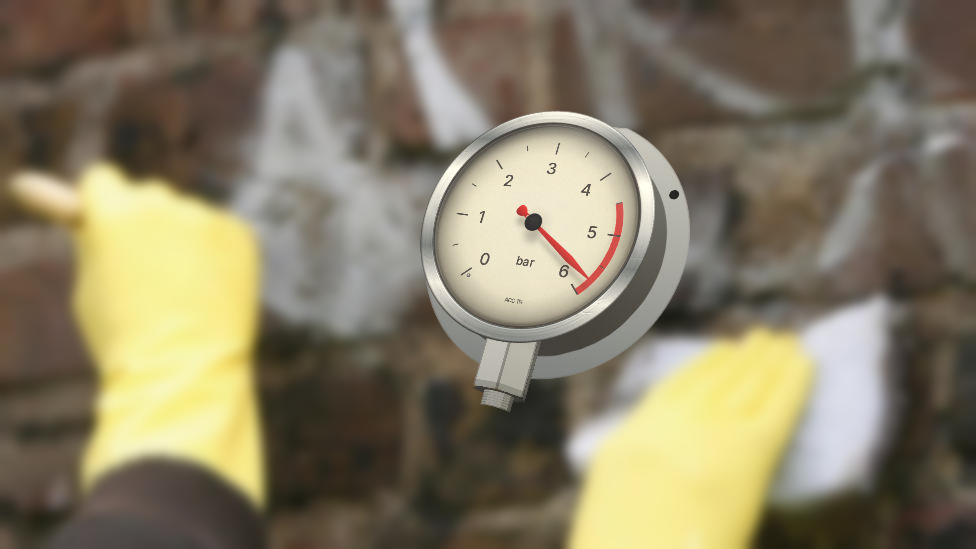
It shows value=5.75 unit=bar
